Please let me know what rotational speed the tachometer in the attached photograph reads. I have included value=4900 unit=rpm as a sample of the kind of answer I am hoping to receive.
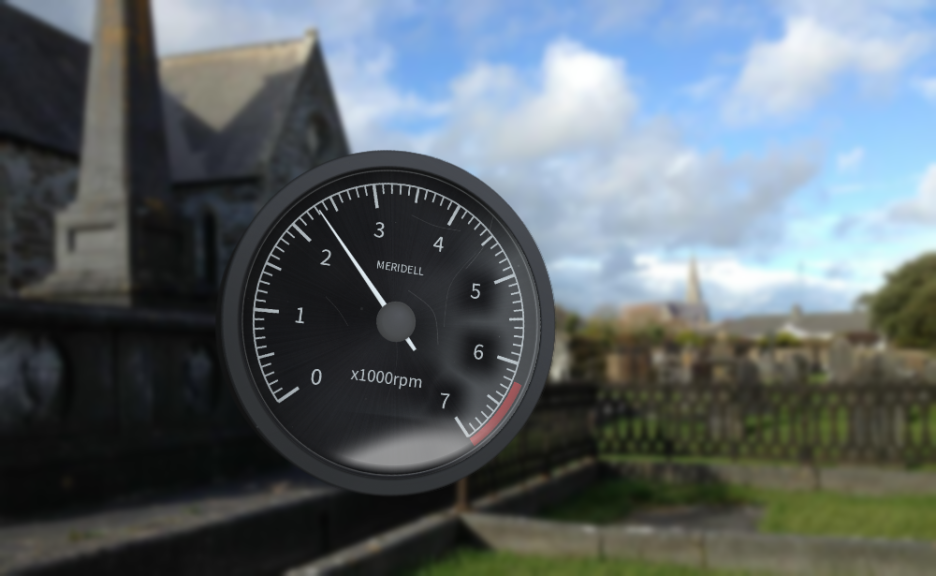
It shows value=2300 unit=rpm
